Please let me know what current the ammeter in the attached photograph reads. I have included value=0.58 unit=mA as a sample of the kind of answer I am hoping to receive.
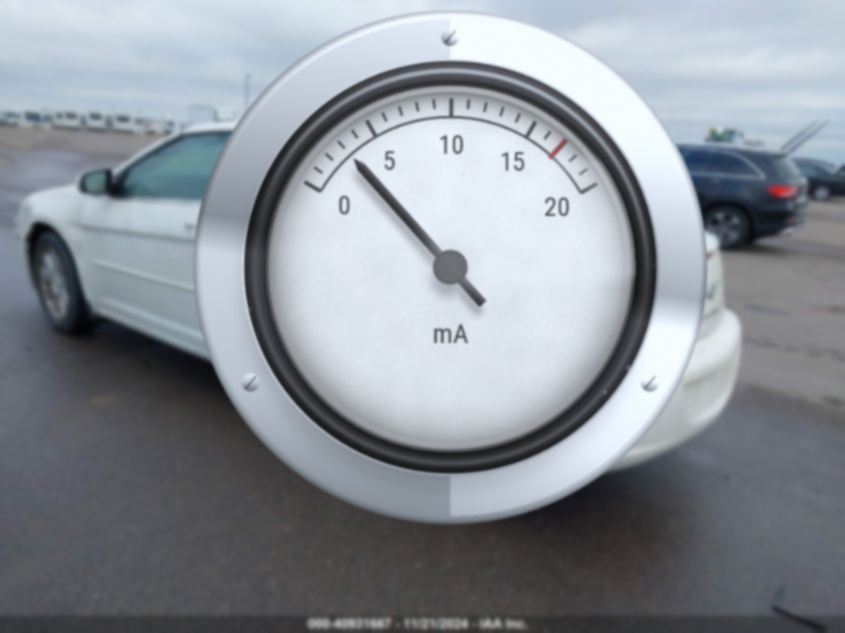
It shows value=3 unit=mA
